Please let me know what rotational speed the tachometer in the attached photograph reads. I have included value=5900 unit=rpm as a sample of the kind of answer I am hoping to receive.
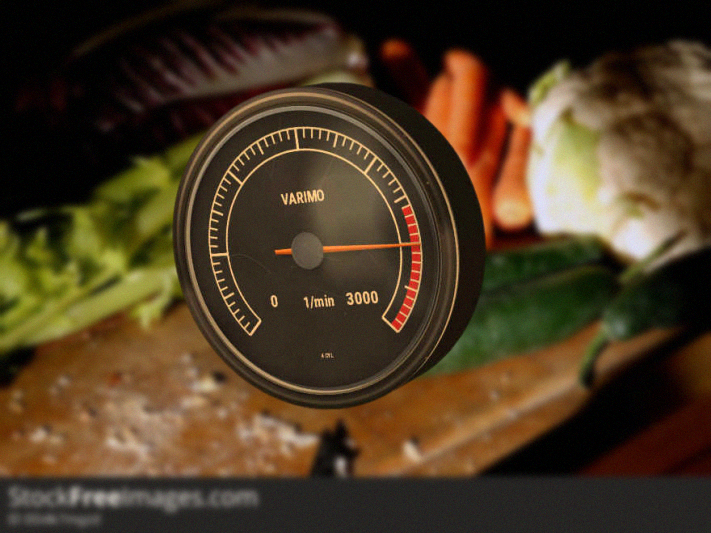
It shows value=2500 unit=rpm
